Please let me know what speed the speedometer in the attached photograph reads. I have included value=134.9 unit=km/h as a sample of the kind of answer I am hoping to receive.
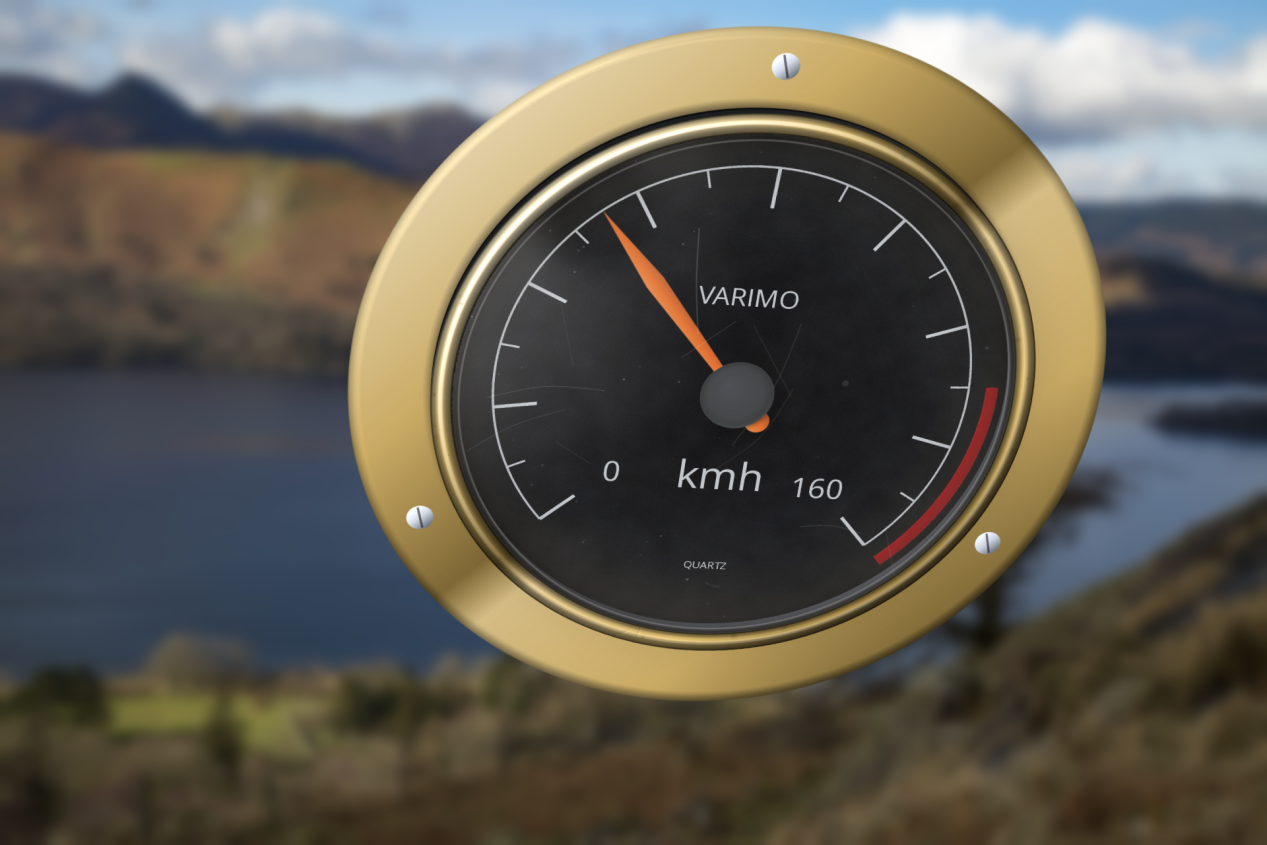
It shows value=55 unit=km/h
